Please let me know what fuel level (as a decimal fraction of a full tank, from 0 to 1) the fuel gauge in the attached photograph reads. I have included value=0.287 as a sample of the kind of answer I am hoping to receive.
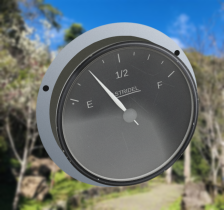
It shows value=0.25
